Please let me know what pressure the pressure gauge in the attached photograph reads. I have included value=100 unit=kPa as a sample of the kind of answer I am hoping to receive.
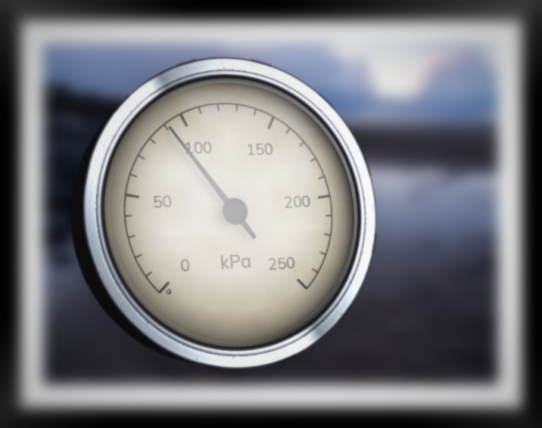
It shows value=90 unit=kPa
